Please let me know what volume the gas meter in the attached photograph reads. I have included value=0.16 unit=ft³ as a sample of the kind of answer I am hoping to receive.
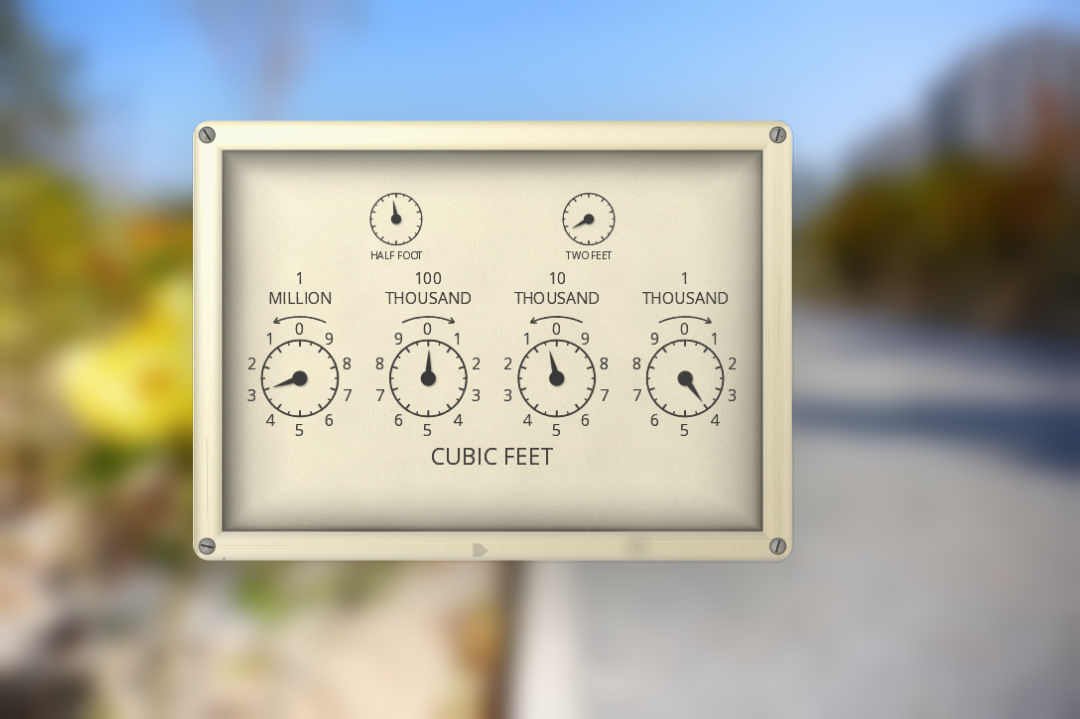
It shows value=300400 unit=ft³
